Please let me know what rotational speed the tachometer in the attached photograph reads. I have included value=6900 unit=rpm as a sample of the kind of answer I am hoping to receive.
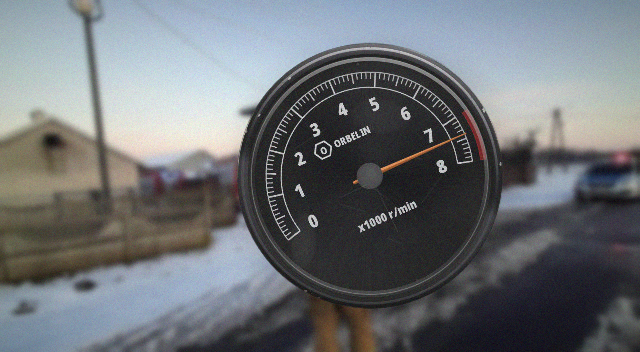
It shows value=7400 unit=rpm
